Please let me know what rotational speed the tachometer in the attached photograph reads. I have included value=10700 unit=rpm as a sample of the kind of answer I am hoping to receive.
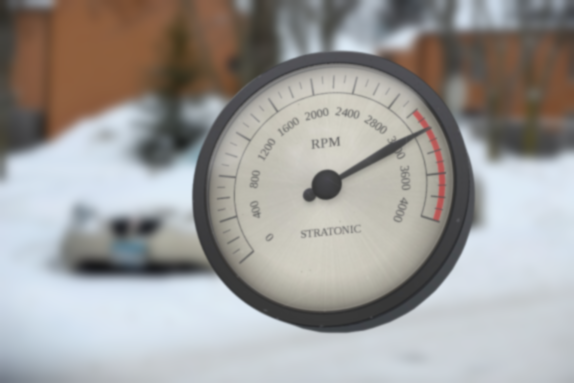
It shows value=3200 unit=rpm
